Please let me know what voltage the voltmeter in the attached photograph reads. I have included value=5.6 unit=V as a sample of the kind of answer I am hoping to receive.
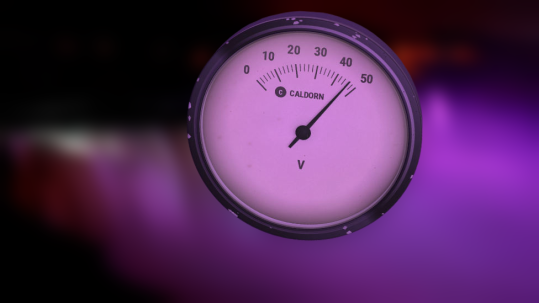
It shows value=46 unit=V
